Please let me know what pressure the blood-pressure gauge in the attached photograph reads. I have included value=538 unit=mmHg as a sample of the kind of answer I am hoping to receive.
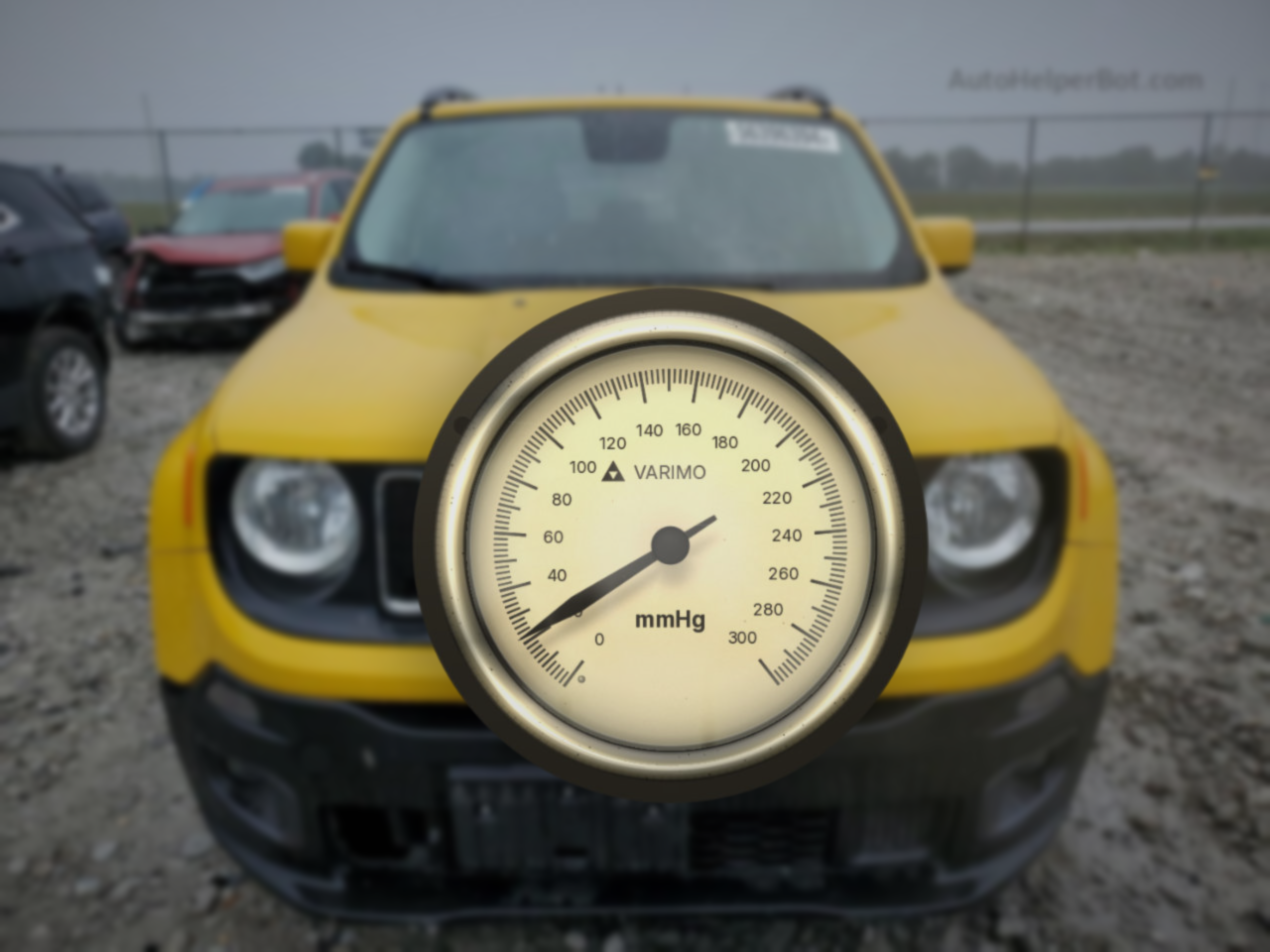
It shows value=22 unit=mmHg
